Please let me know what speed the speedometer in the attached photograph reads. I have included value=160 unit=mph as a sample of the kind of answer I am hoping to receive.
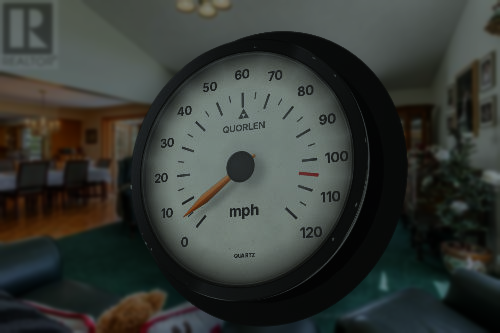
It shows value=5 unit=mph
